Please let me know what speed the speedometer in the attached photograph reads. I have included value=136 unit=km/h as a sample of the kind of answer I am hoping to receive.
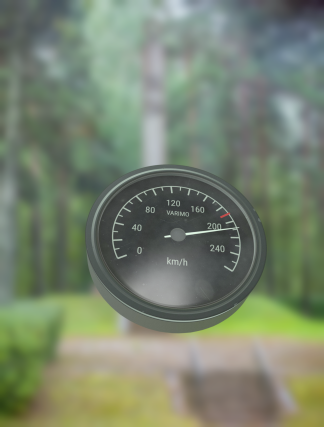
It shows value=210 unit=km/h
